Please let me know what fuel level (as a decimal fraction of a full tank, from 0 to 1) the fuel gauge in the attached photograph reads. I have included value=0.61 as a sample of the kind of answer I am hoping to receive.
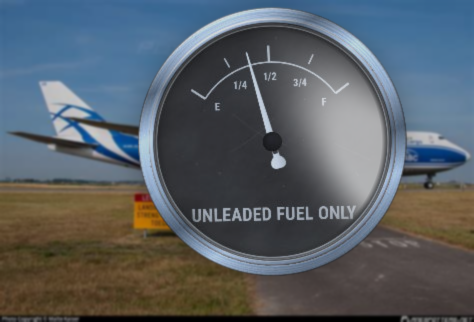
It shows value=0.375
